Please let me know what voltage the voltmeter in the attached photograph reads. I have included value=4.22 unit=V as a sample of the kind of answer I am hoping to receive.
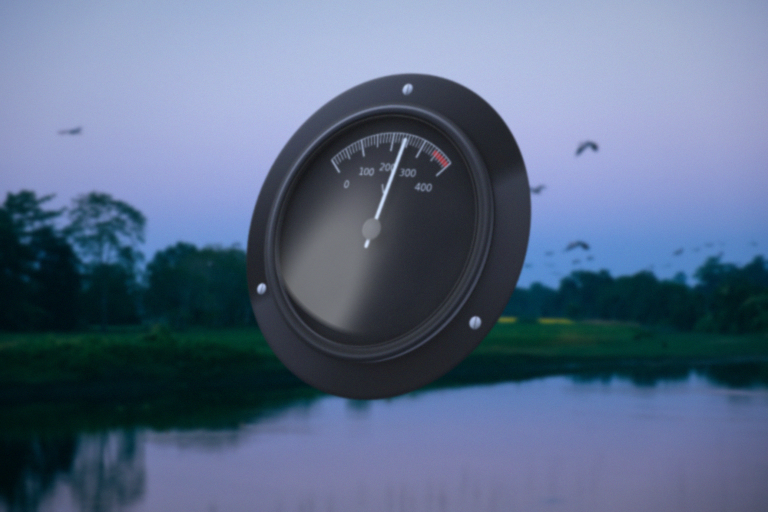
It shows value=250 unit=V
